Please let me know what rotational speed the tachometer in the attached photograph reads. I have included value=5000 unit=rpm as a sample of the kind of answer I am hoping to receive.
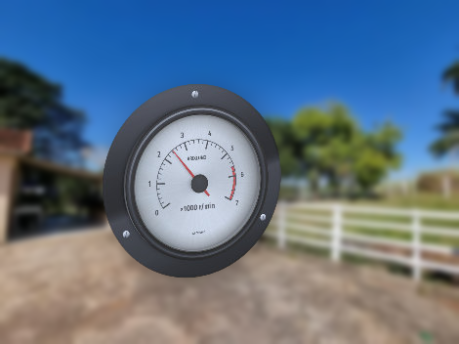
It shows value=2400 unit=rpm
